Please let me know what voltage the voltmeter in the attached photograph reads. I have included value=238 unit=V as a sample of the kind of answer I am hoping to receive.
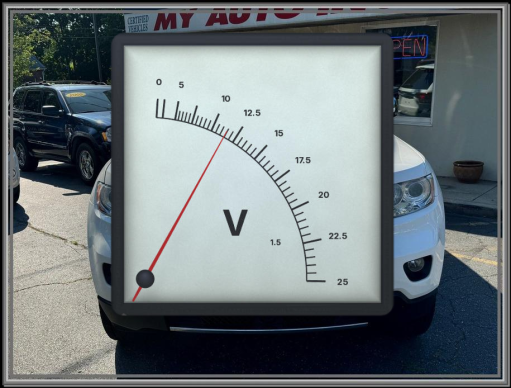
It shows value=11.5 unit=V
